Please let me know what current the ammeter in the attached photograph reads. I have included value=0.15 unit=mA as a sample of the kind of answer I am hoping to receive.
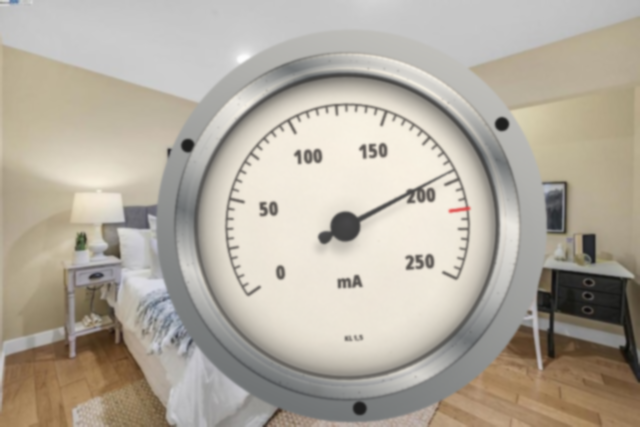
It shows value=195 unit=mA
